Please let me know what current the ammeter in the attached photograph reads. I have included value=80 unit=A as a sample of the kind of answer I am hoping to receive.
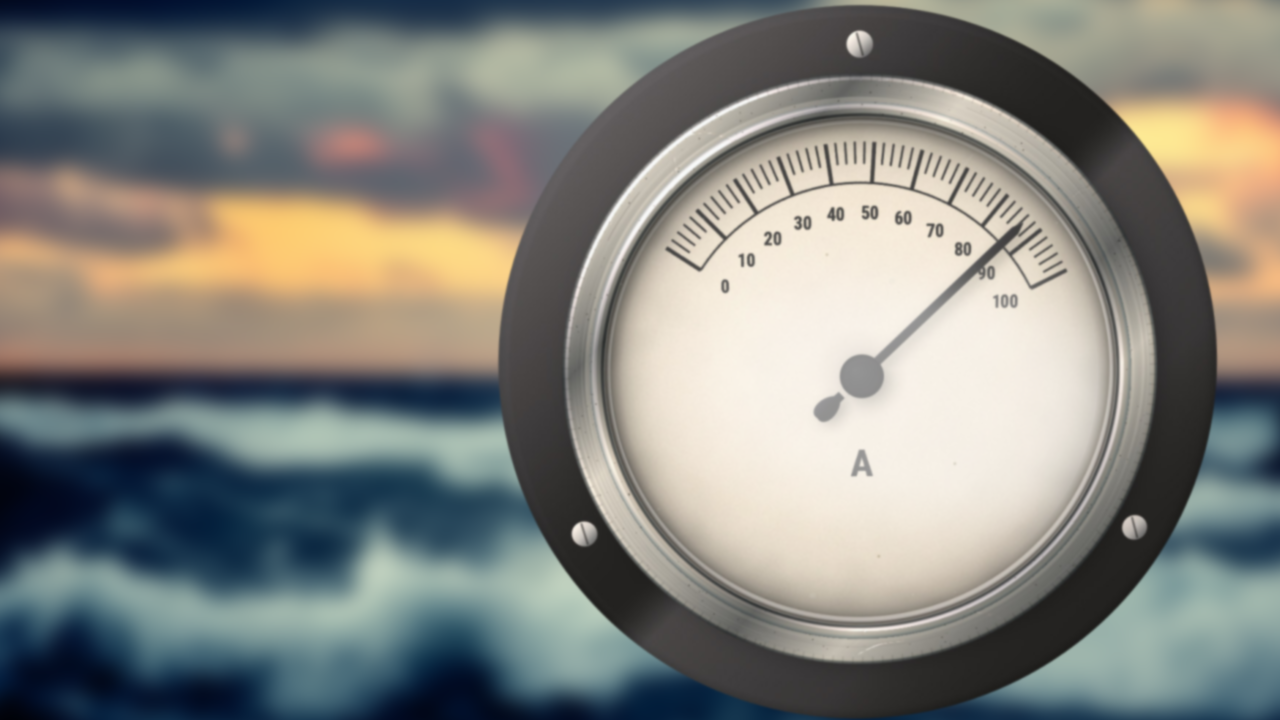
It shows value=86 unit=A
